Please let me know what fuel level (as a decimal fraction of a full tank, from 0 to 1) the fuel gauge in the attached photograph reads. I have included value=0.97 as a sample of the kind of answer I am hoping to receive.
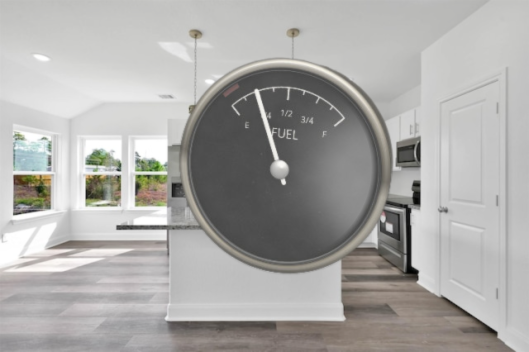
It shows value=0.25
